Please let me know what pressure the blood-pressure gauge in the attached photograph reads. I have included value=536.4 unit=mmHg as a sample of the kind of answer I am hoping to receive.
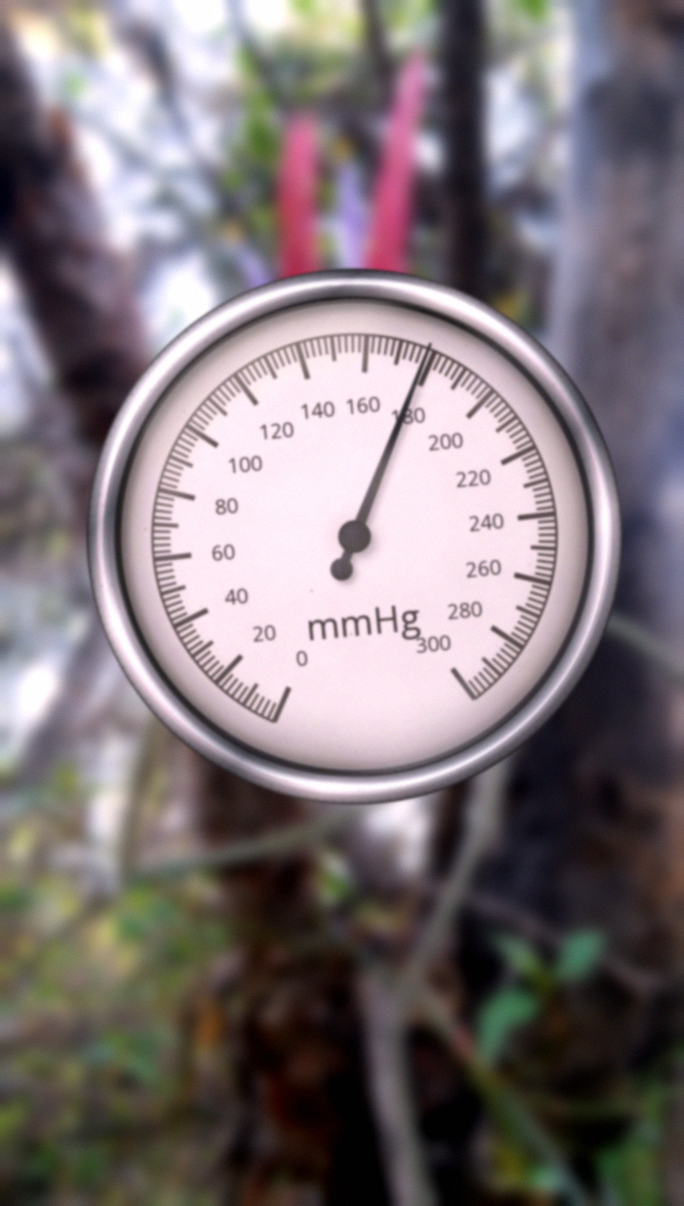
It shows value=178 unit=mmHg
